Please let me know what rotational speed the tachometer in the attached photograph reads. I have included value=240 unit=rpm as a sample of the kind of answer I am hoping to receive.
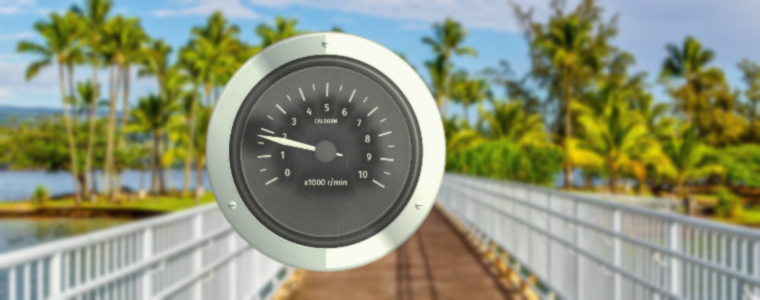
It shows value=1750 unit=rpm
